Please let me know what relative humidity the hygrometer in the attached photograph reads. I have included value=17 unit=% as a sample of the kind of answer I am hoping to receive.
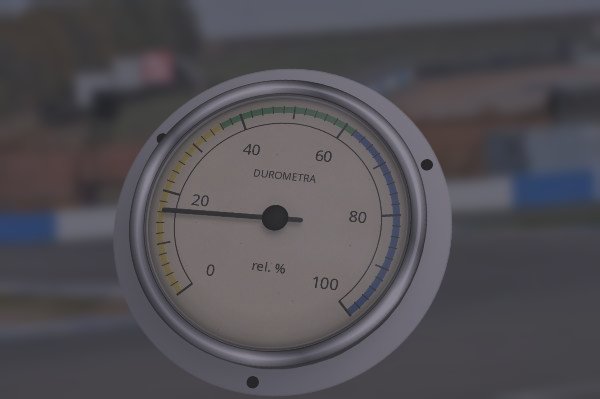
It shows value=16 unit=%
